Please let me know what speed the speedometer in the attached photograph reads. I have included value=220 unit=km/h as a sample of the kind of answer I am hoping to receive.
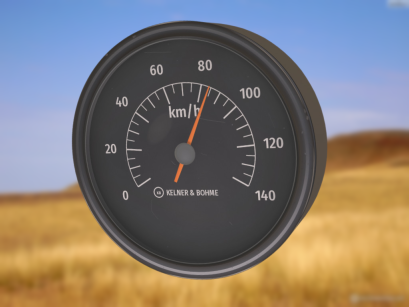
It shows value=85 unit=km/h
